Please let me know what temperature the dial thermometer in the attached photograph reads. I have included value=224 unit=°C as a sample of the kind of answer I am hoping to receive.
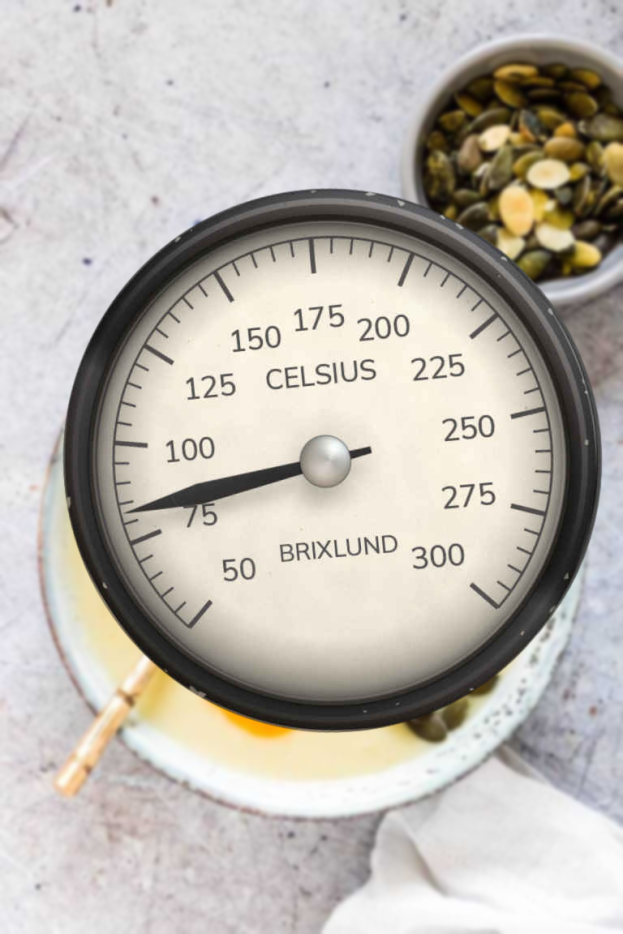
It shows value=82.5 unit=°C
